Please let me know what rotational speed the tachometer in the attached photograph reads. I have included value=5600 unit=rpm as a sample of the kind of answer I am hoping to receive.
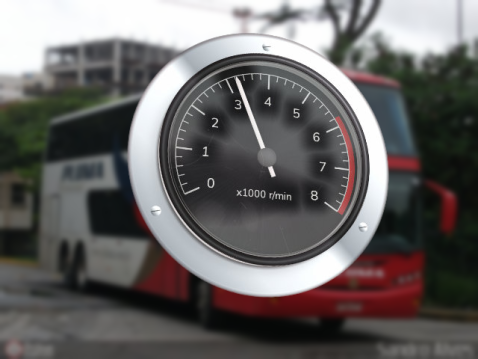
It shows value=3200 unit=rpm
